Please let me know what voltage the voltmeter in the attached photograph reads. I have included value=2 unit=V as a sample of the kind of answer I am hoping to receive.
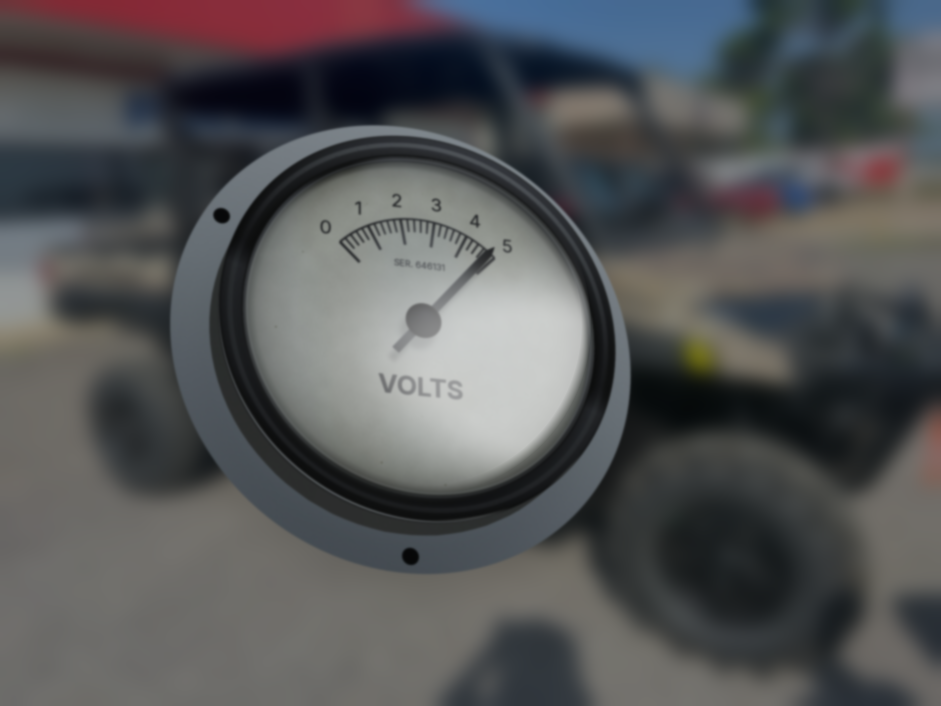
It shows value=4.8 unit=V
